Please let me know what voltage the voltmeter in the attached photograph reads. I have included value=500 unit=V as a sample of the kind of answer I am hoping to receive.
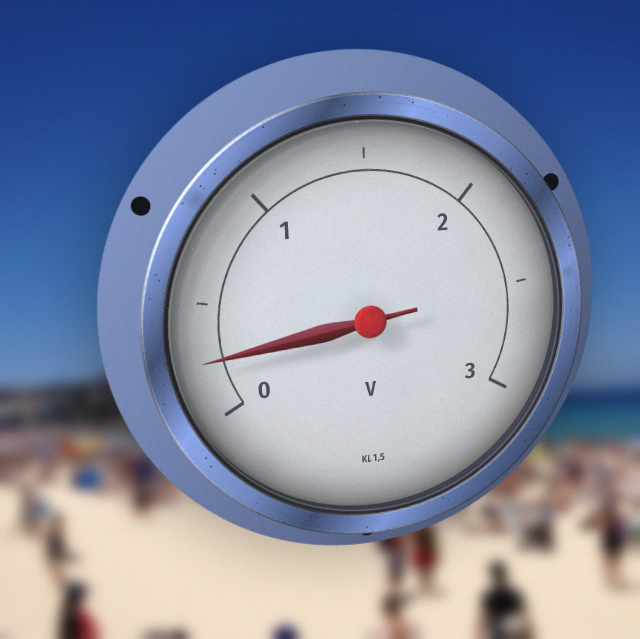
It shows value=0.25 unit=V
